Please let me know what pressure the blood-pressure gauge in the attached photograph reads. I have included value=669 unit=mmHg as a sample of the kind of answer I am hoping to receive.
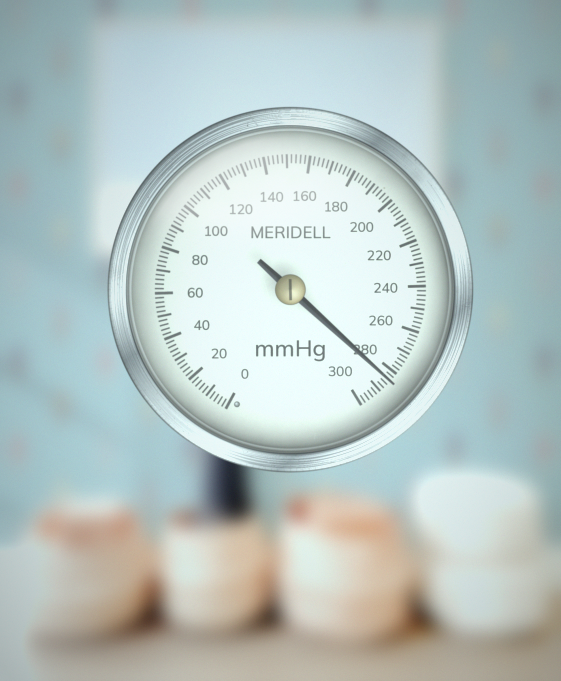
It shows value=284 unit=mmHg
